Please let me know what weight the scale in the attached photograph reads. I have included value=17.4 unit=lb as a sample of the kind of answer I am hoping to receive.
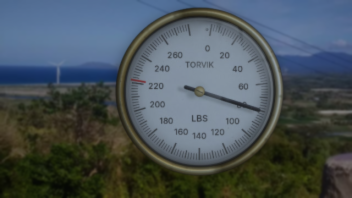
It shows value=80 unit=lb
